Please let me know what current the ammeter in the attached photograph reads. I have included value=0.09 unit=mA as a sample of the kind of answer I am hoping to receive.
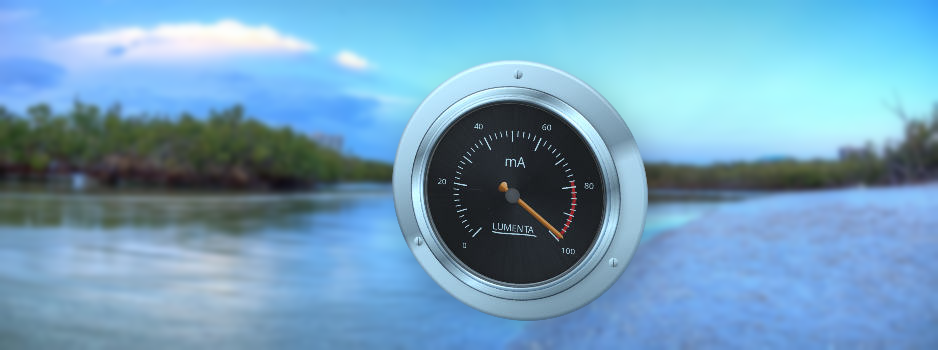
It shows value=98 unit=mA
